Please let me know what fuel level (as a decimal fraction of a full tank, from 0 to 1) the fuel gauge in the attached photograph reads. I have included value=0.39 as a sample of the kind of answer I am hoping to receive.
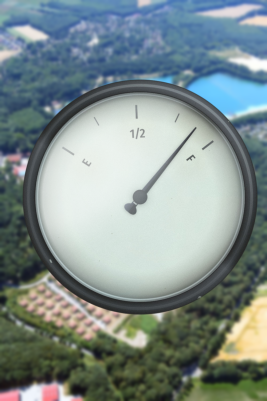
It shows value=0.875
